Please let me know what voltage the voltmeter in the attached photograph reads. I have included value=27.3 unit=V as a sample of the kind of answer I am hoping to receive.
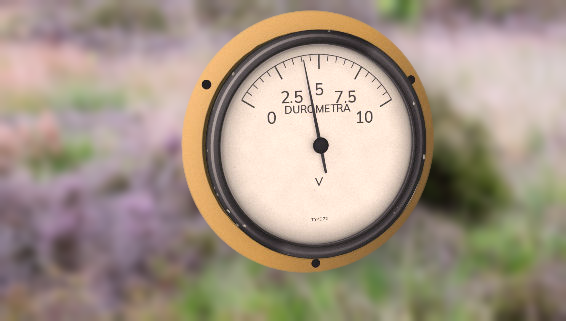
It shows value=4 unit=V
